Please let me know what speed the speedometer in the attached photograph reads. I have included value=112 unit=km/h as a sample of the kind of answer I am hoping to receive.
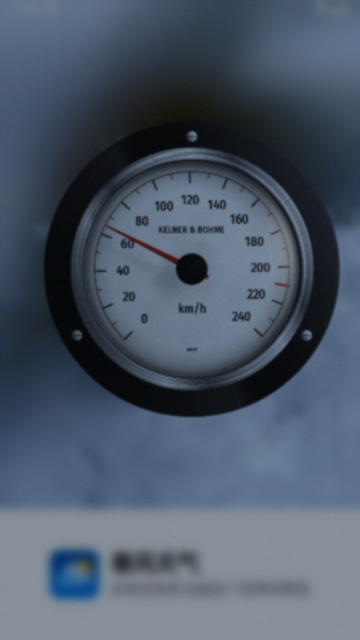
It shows value=65 unit=km/h
